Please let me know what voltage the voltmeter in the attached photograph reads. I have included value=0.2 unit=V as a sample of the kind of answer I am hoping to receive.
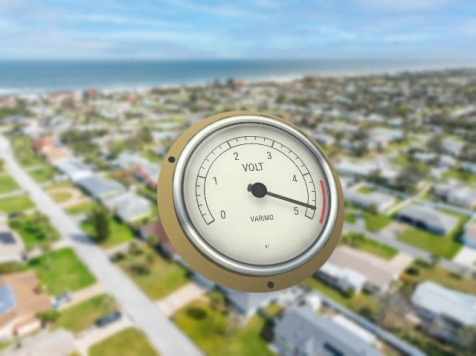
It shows value=4.8 unit=V
